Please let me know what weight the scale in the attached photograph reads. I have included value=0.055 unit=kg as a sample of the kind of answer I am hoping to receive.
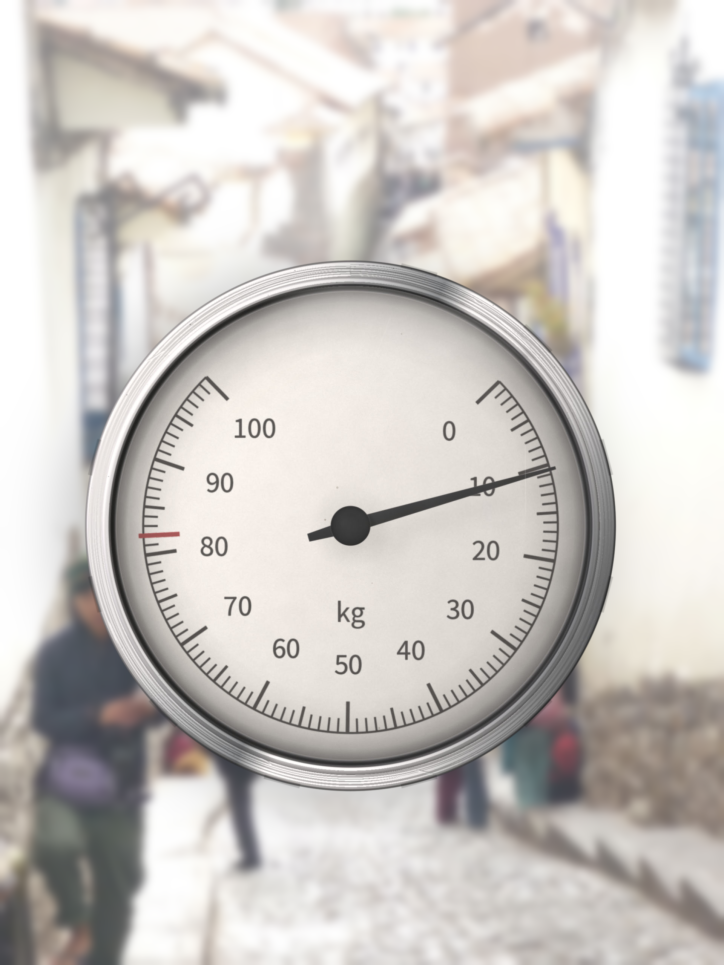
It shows value=10.5 unit=kg
